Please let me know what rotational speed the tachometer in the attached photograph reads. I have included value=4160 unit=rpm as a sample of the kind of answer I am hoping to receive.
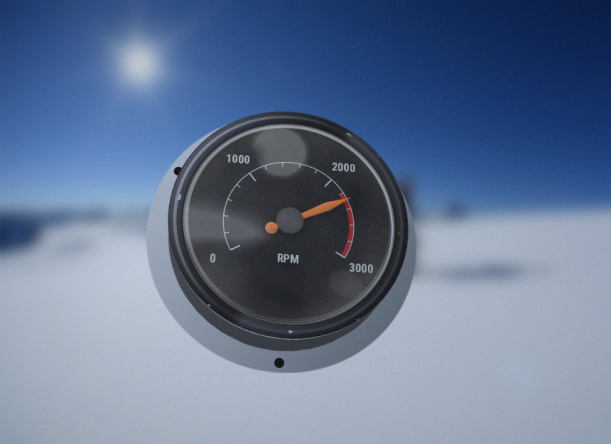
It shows value=2300 unit=rpm
